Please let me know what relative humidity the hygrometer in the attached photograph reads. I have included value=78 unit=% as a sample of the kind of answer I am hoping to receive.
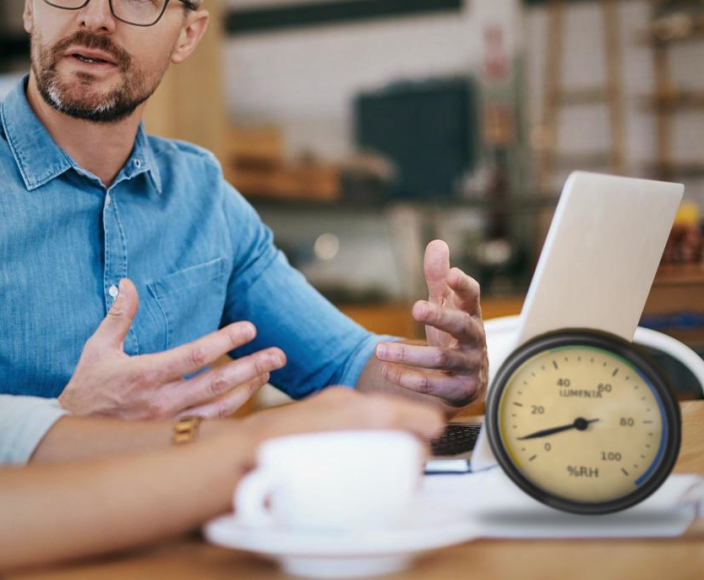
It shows value=8 unit=%
